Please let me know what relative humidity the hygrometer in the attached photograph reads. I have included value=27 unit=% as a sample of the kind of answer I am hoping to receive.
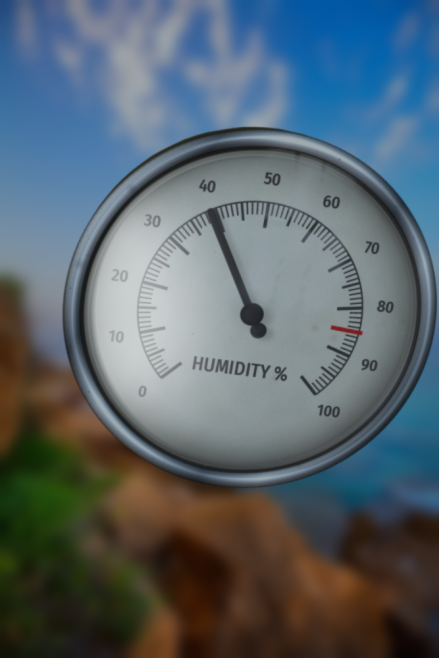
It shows value=39 unit=%
